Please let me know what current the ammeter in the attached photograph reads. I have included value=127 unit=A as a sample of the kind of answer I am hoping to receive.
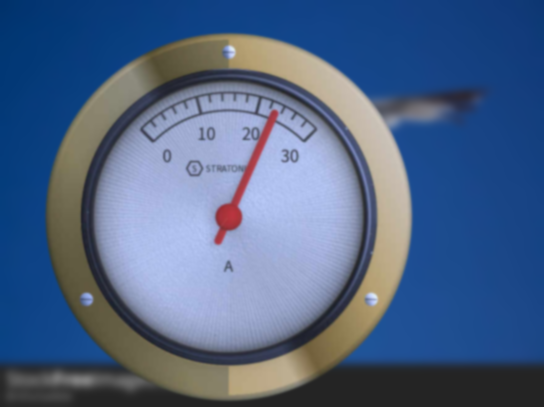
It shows value=23 unit=A
